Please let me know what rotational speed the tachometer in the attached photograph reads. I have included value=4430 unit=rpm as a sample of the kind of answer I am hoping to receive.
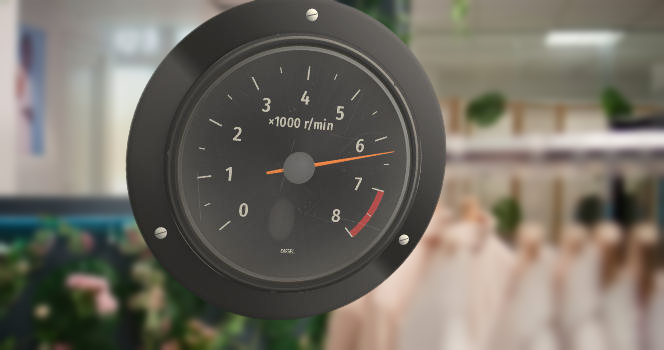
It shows value=6250 unit=rpm
